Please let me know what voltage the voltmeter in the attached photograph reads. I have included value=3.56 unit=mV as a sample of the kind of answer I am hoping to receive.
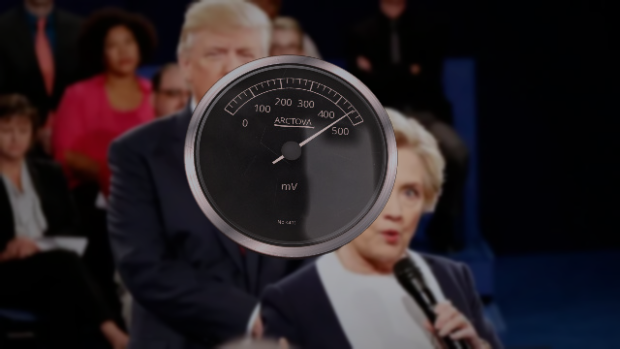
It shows value=460 unit=mV
